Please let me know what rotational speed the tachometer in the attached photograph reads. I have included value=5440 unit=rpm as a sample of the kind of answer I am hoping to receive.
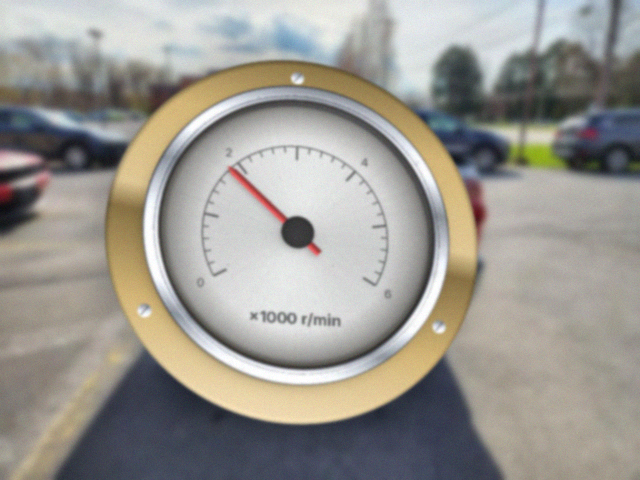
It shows value=1800 unit=rpm
